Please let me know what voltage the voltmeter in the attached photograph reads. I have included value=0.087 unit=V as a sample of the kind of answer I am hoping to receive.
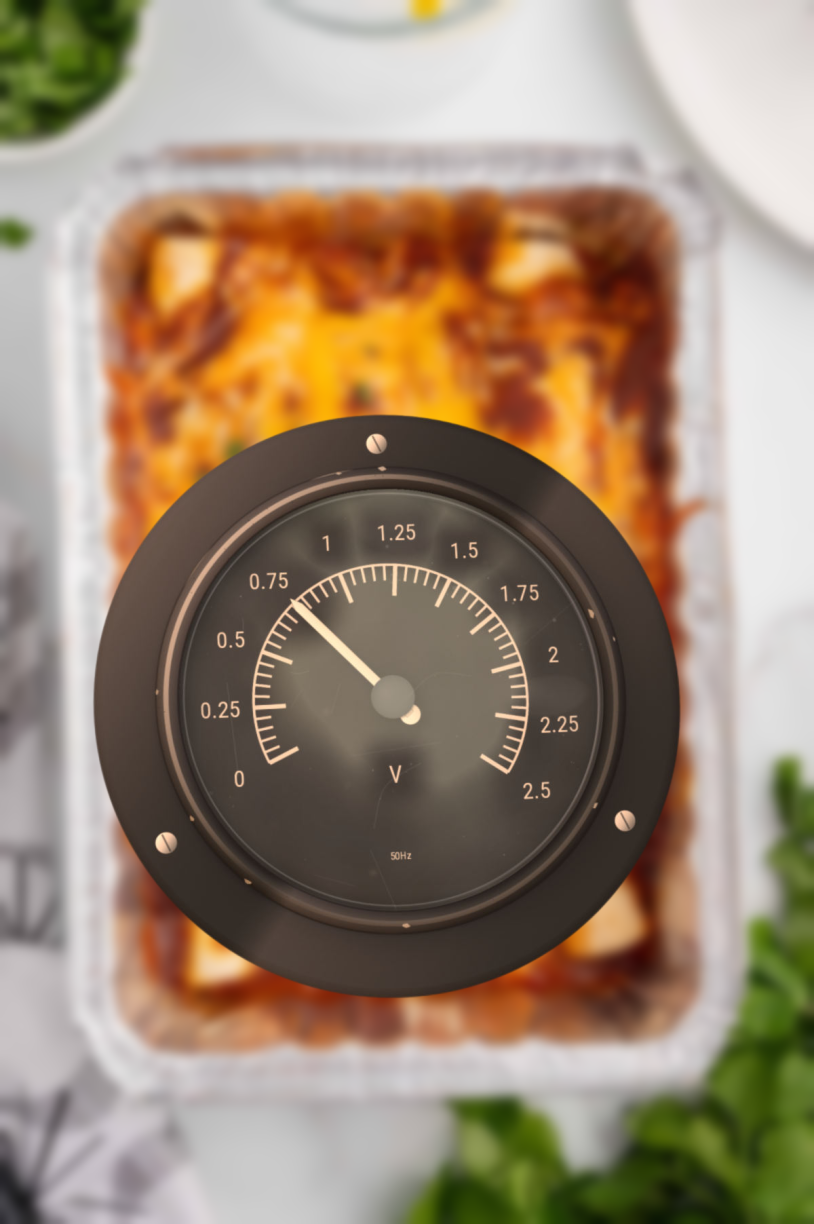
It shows value=0.75 unit=V
